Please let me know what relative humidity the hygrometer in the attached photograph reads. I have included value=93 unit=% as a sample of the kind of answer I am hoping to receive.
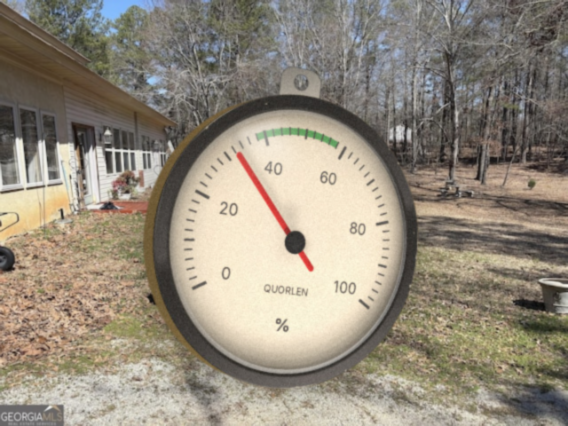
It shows value=32 unit=%
